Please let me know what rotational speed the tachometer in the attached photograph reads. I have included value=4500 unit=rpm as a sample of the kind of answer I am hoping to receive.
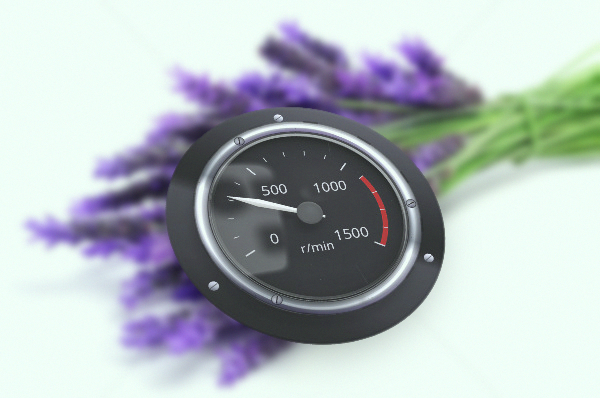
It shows value=300 unit=rpm
